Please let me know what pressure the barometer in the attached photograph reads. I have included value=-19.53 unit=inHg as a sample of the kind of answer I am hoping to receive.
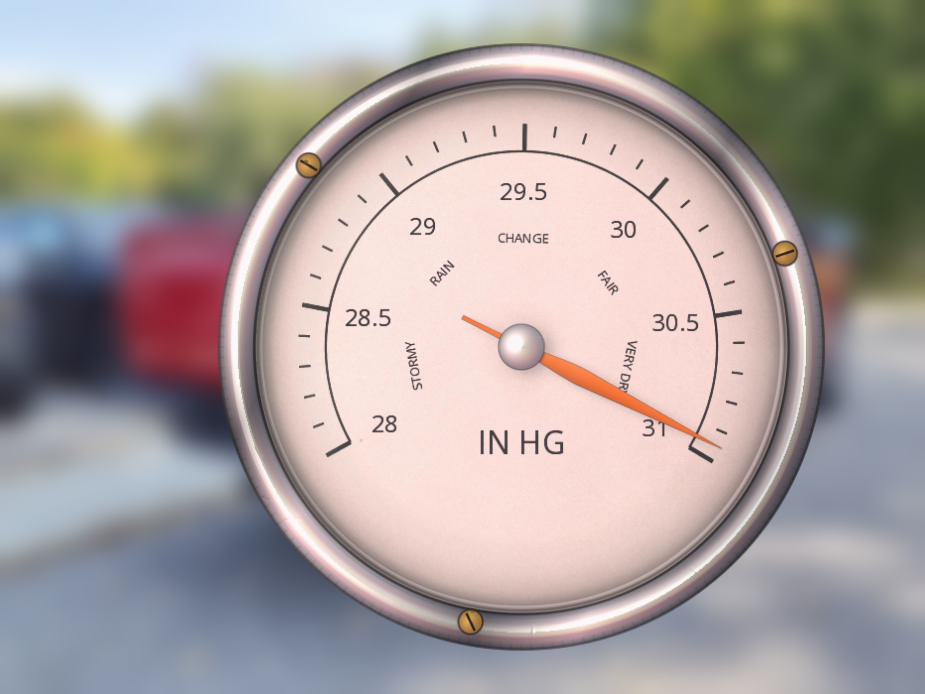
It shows value=30.95 unit=inHg
